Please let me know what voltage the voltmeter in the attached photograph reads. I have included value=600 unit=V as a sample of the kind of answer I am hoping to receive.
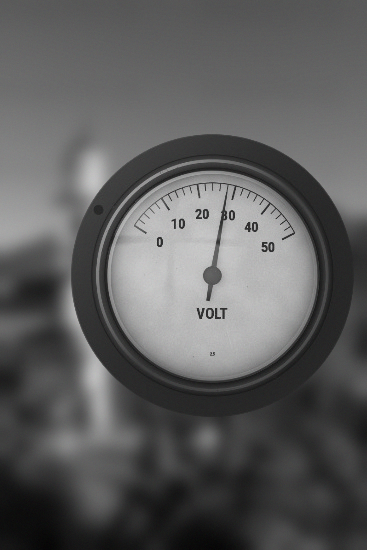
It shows value=28 unit=V
